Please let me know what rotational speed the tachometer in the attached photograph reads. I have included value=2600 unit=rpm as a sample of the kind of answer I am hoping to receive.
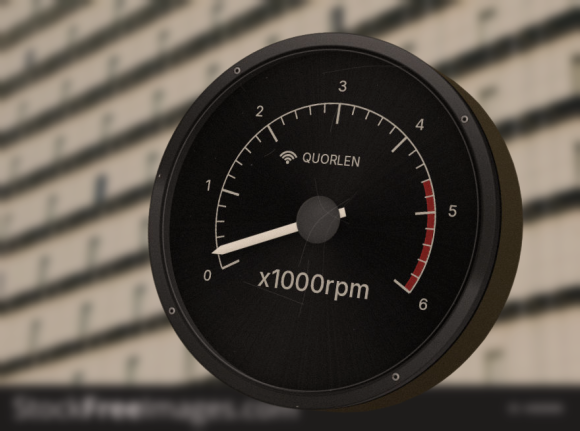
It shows value=200 unit=rpm
